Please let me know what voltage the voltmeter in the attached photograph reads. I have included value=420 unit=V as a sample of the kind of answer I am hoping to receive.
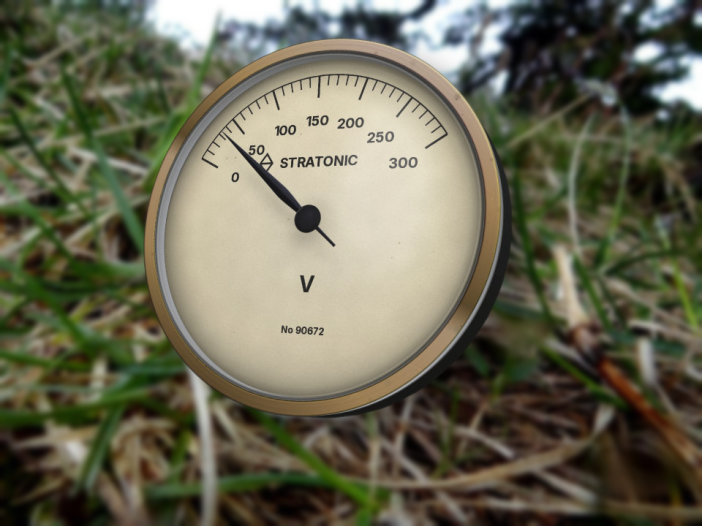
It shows value=35 unit=V
